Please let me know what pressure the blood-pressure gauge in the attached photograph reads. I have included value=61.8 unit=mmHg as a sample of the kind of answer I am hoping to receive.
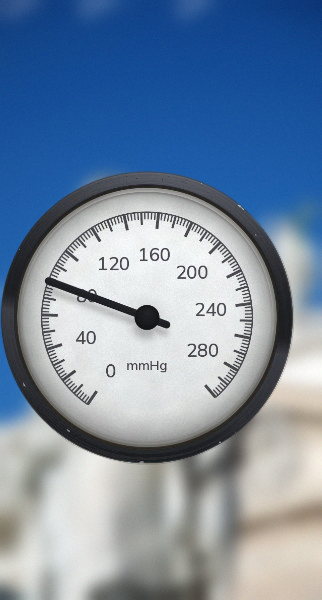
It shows value=80 unit=mmHg
